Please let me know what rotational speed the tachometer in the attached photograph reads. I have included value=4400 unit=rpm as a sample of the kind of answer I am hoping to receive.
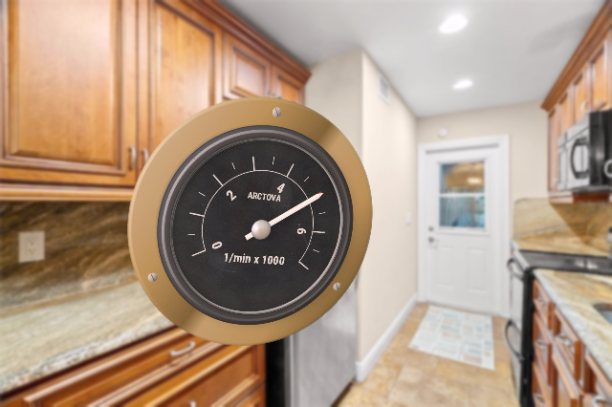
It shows value=5000 unit=rpm
